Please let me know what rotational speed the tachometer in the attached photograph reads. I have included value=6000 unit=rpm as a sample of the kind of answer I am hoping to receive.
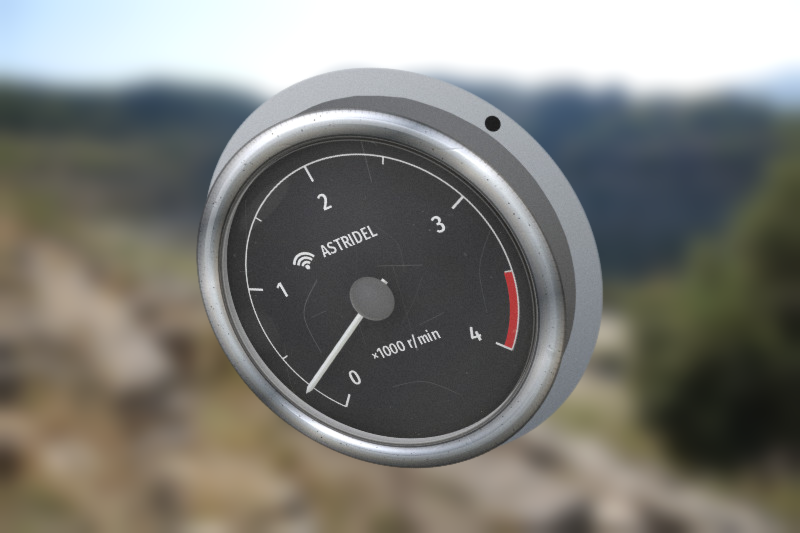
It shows value=250 unit=rpm
